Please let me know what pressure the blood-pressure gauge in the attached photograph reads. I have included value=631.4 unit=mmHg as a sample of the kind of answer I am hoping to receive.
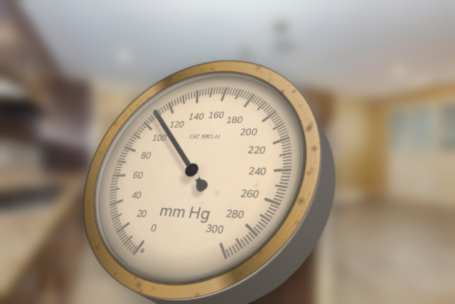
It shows value=110 unit=mmHg
